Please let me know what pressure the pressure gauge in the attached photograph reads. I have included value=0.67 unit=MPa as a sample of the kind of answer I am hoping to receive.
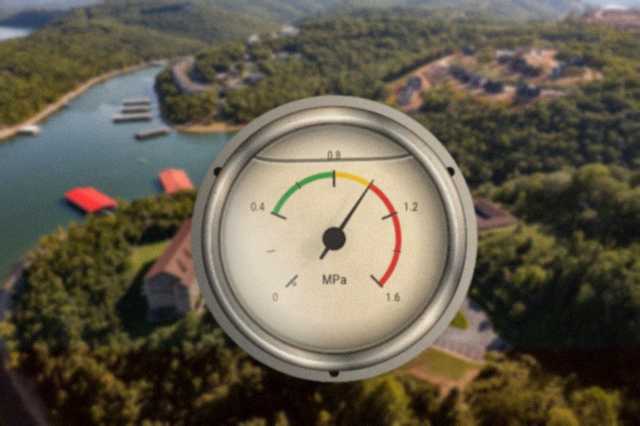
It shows value=1 unit=MPa
